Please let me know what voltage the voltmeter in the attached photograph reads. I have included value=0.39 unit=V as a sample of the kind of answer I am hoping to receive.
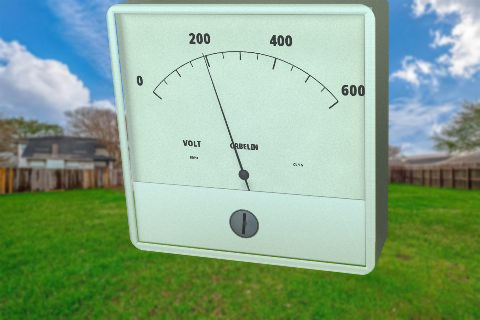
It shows value=200 unit=V
